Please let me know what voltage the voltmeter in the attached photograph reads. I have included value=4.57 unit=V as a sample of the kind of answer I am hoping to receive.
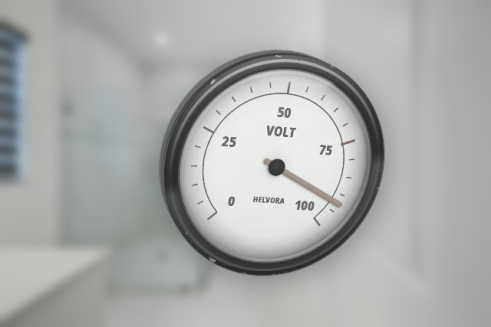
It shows value=92.5 unit=V
